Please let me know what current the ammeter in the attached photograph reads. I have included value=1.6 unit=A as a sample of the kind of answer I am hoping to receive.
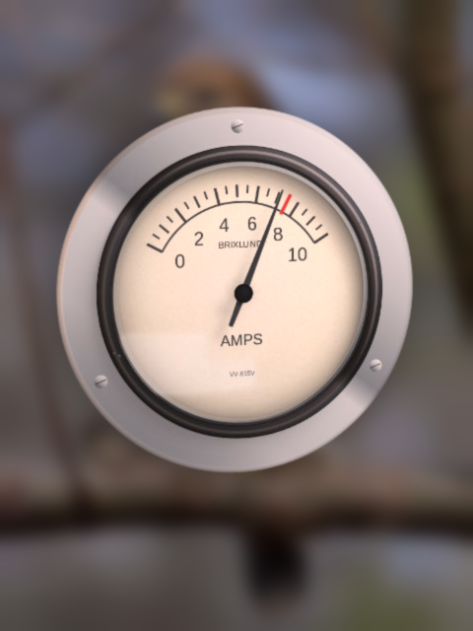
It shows value=7 unit=A
